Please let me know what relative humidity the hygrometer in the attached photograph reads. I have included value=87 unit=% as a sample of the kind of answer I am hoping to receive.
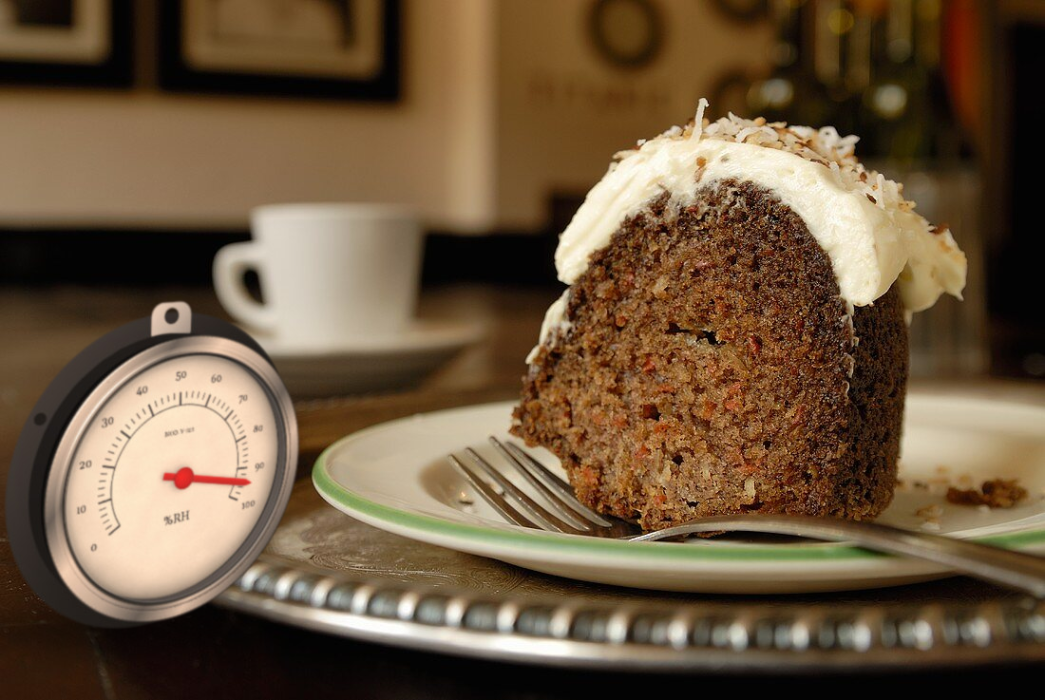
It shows value=94 unit=%
